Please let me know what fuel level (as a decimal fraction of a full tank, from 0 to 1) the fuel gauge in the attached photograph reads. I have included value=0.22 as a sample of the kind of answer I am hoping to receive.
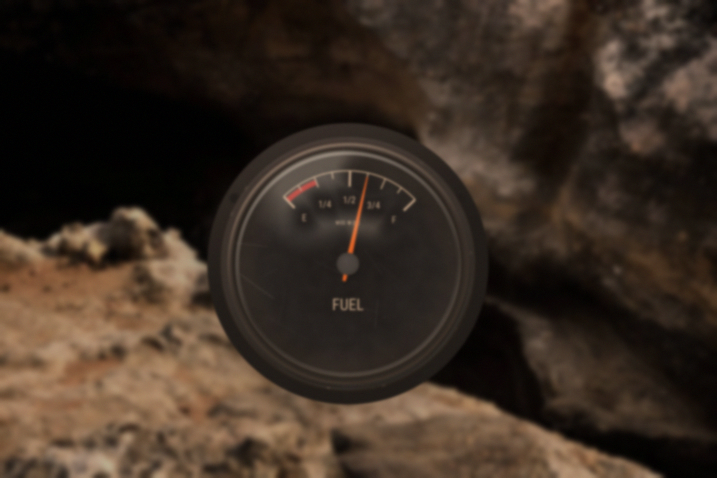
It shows value=0.625
